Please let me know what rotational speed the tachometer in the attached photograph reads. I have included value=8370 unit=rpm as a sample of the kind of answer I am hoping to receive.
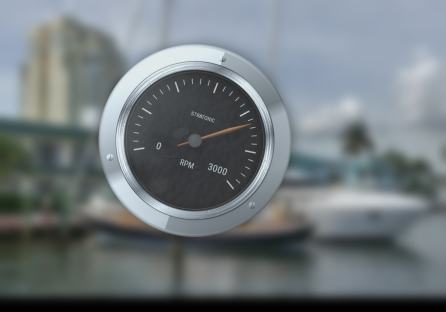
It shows value=2150 unit=rpm
